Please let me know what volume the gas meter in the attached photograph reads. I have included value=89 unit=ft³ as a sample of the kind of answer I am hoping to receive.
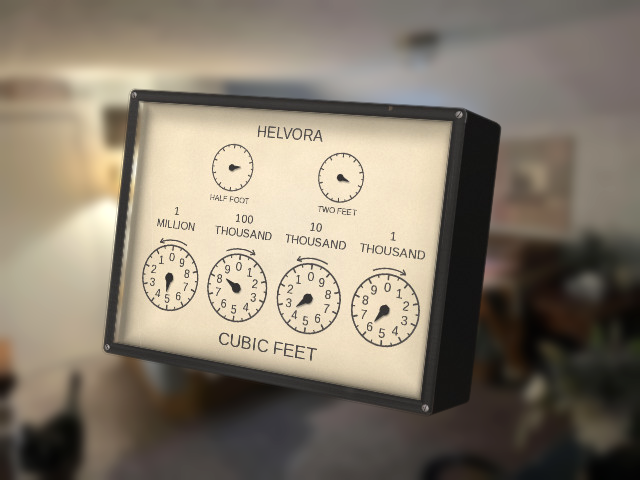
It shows value=483600 unit=ft³
